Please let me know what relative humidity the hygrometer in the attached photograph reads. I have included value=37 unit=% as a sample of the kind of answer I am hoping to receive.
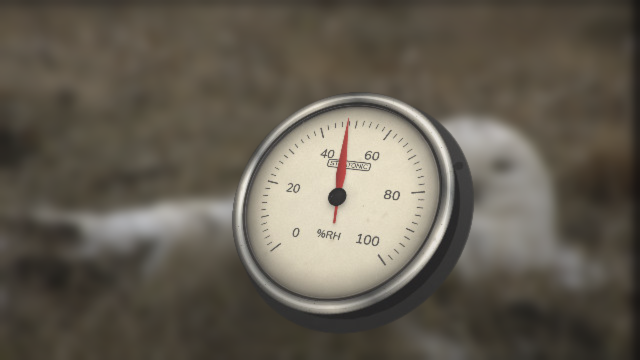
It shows value=48 unit=%
